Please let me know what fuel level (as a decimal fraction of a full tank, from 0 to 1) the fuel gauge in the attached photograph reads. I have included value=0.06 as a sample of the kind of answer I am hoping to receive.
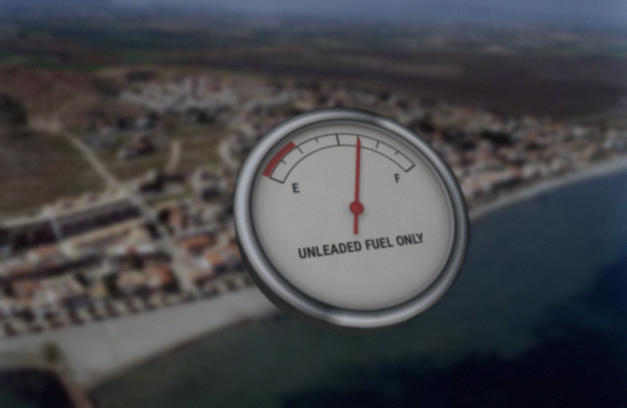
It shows value=0.625
